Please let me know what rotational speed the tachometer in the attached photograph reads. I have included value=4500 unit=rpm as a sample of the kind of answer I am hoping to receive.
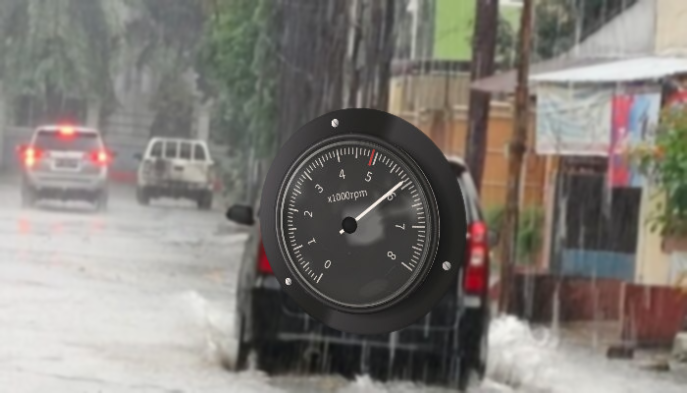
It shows value=5900 unit=rpm
